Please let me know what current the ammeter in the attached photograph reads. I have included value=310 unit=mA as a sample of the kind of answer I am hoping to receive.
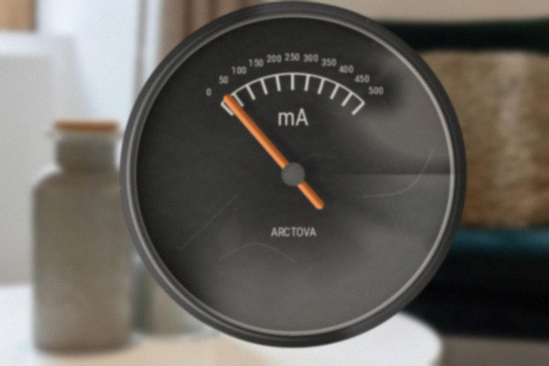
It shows value=25 unit=mA
